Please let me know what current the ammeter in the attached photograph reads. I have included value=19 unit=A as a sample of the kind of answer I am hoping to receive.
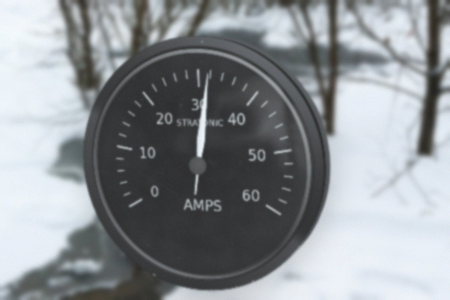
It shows value=32 unit=A
